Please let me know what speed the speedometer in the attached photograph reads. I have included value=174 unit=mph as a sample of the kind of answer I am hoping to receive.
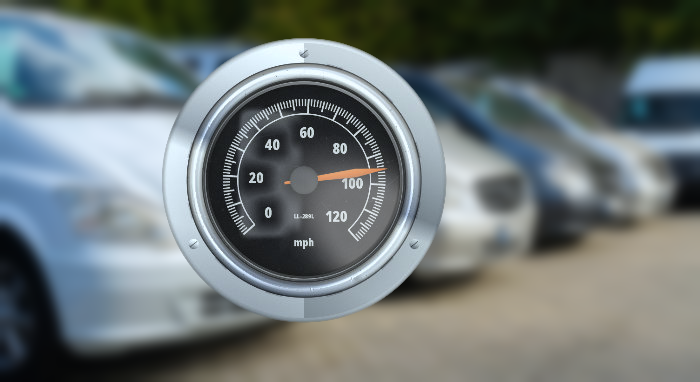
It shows value=95 unit=mph
